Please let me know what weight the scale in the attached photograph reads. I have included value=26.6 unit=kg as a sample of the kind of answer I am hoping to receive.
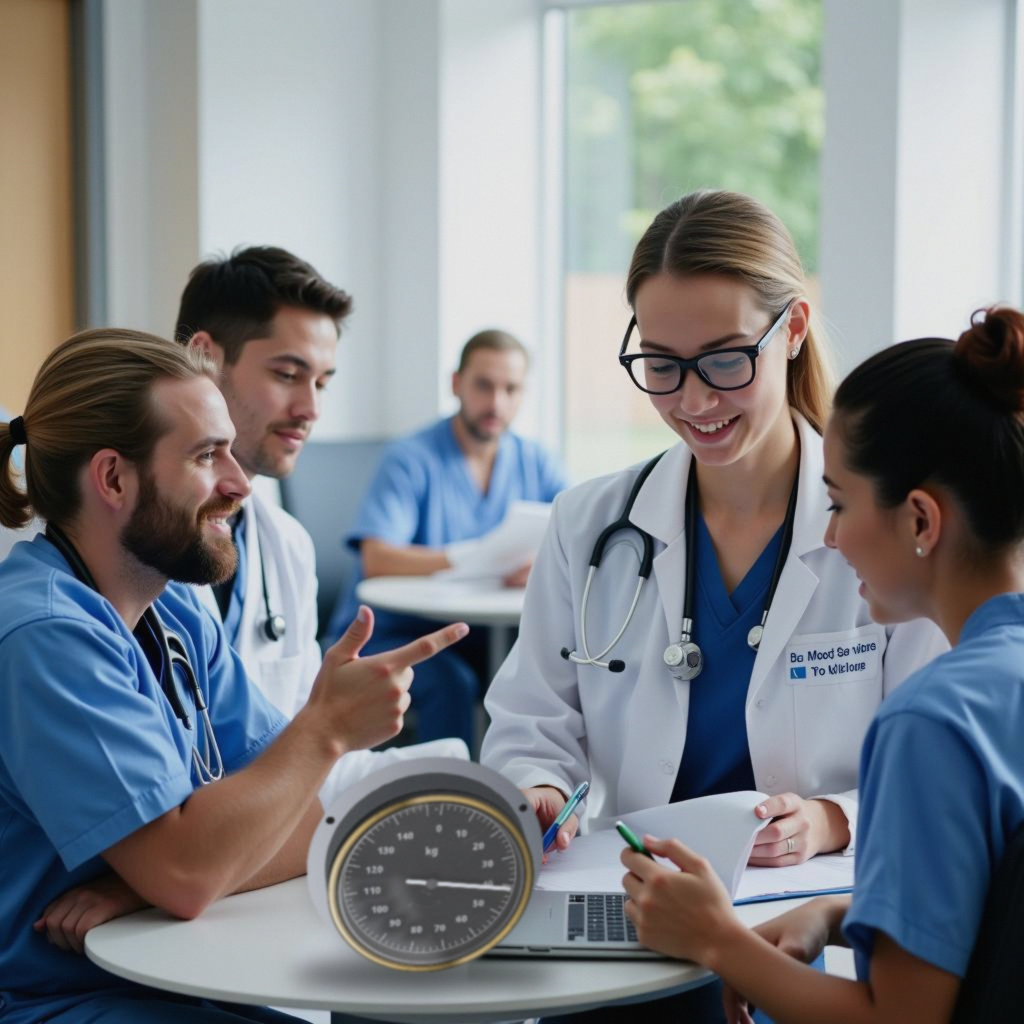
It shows value=40 unit=kg
